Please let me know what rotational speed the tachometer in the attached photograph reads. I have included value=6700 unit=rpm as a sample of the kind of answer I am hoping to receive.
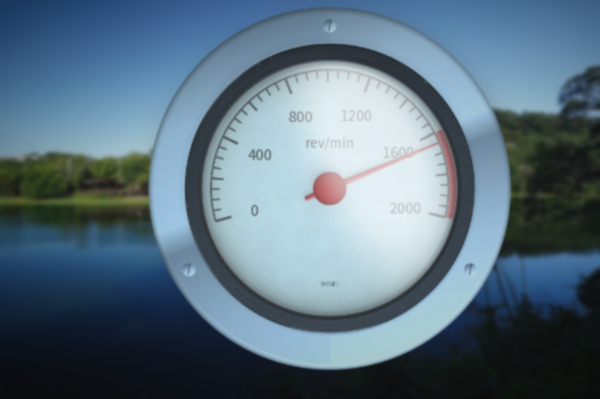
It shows value=1650 unit=rpm
